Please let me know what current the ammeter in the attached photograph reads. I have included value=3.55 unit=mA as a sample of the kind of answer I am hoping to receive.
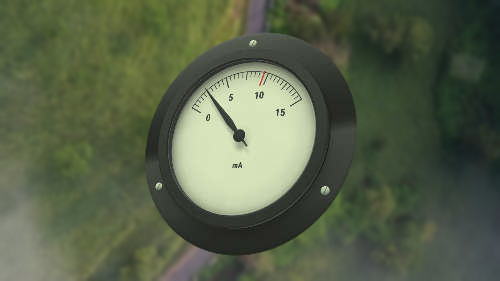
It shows value=2.5 unit=mA
